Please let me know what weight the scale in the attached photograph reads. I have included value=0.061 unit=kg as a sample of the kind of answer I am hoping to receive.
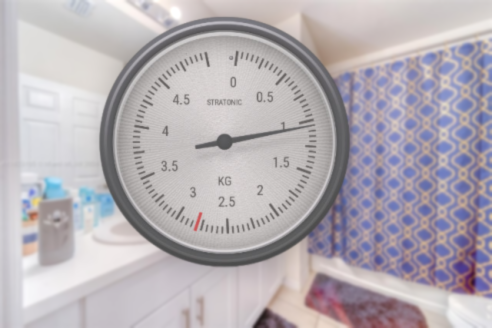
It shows value=1.05 unit=kg
